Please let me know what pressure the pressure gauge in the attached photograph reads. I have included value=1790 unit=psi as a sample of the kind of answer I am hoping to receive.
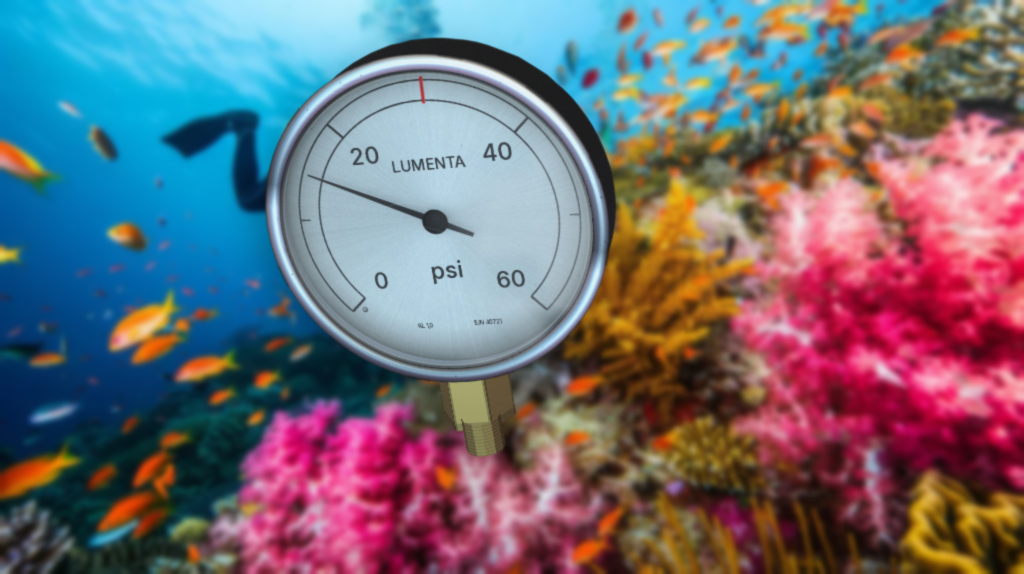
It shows value=15 unit=psi
